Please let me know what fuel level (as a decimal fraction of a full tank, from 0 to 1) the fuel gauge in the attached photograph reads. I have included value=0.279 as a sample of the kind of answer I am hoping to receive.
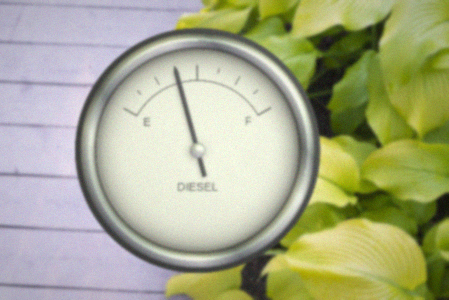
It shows value=0.375
